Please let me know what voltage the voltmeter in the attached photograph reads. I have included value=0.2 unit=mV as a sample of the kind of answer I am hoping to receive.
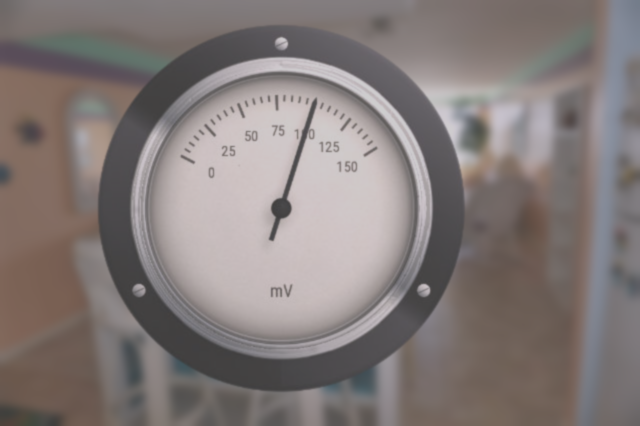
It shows value=100 unit=mV
